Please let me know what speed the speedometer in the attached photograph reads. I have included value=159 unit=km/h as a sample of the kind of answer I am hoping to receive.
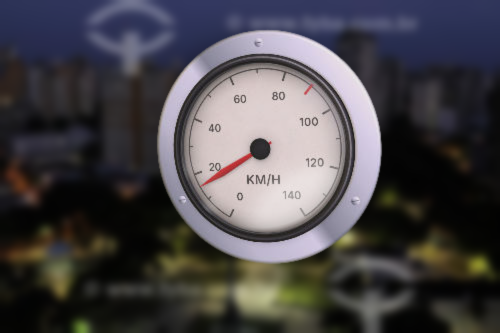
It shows value=15 unit=km/h
